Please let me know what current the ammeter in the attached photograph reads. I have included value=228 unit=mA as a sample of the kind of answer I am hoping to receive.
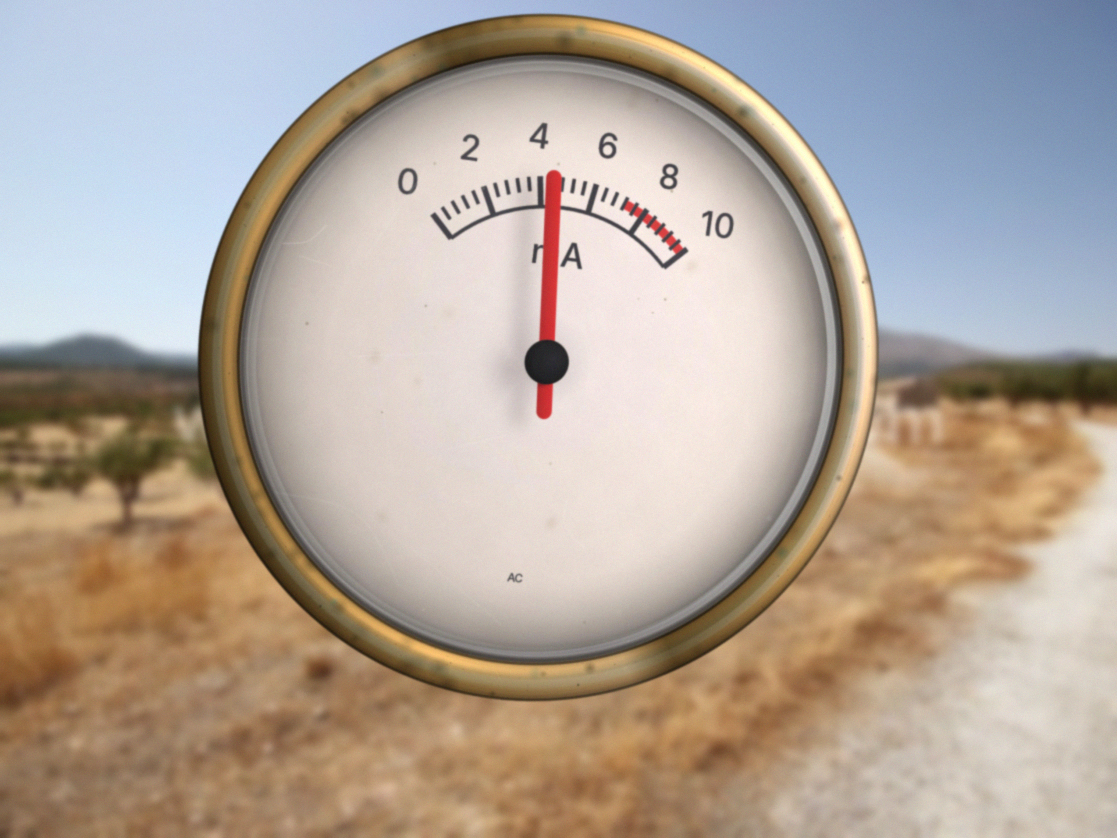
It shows value=4.4 unit=mA
